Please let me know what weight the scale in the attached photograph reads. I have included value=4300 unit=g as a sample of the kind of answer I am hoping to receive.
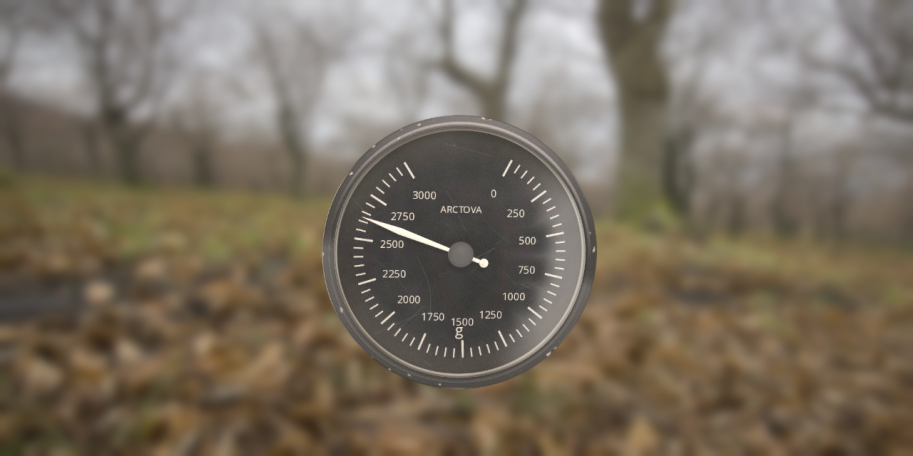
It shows value=2625 unit=g
